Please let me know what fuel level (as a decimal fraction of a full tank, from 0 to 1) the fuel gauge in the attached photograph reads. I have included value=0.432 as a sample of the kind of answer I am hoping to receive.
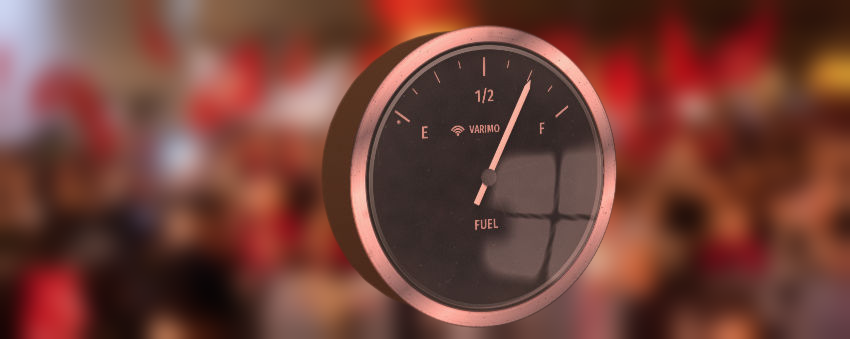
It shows value=0.75
